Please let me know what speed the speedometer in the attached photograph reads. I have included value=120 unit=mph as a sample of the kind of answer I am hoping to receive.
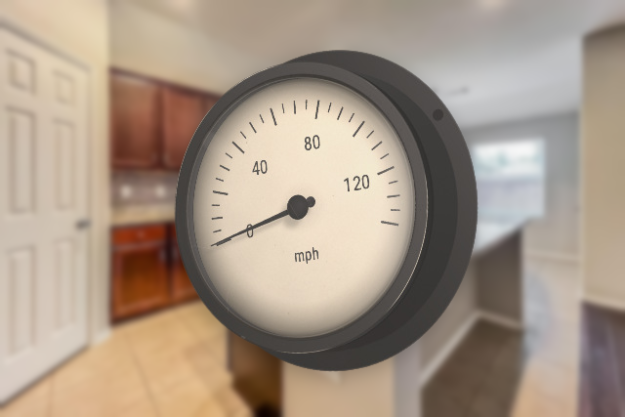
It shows value=0 unit=mph
